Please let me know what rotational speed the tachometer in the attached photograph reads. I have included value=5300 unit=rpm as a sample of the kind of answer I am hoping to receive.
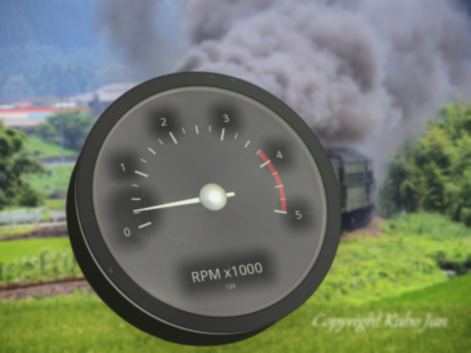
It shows value=250 unit=rpm
